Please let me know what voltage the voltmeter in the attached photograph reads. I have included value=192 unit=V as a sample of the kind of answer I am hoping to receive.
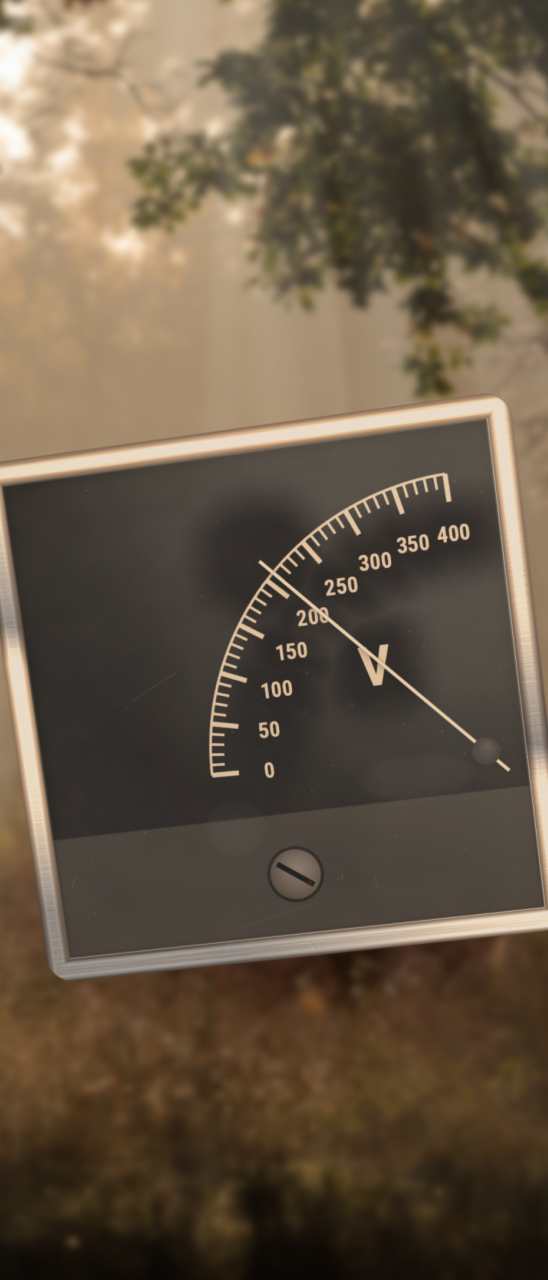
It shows value=210 unit=V
